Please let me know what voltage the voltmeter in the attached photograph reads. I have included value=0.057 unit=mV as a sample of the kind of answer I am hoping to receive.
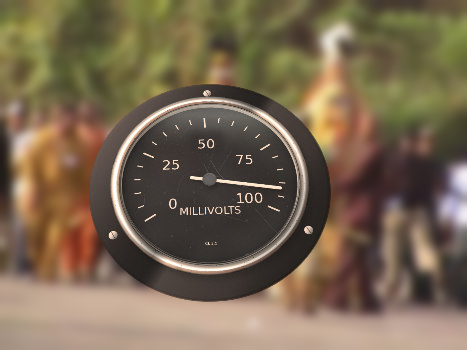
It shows value=92.5 unit=mV
